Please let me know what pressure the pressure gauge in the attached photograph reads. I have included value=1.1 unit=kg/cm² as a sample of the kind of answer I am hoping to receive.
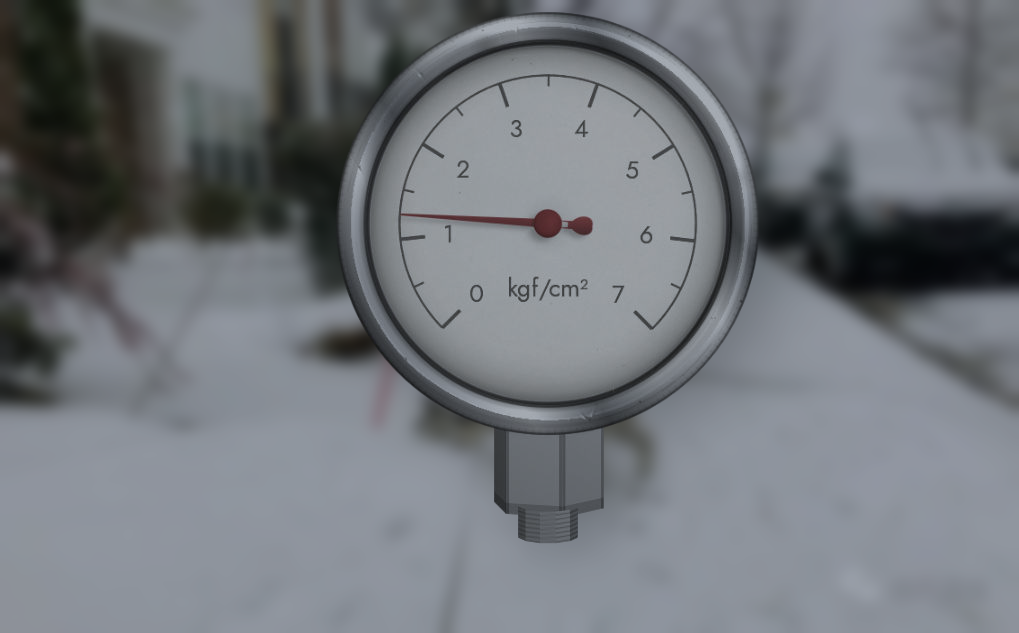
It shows value=1.25 unit=kg/cm²
